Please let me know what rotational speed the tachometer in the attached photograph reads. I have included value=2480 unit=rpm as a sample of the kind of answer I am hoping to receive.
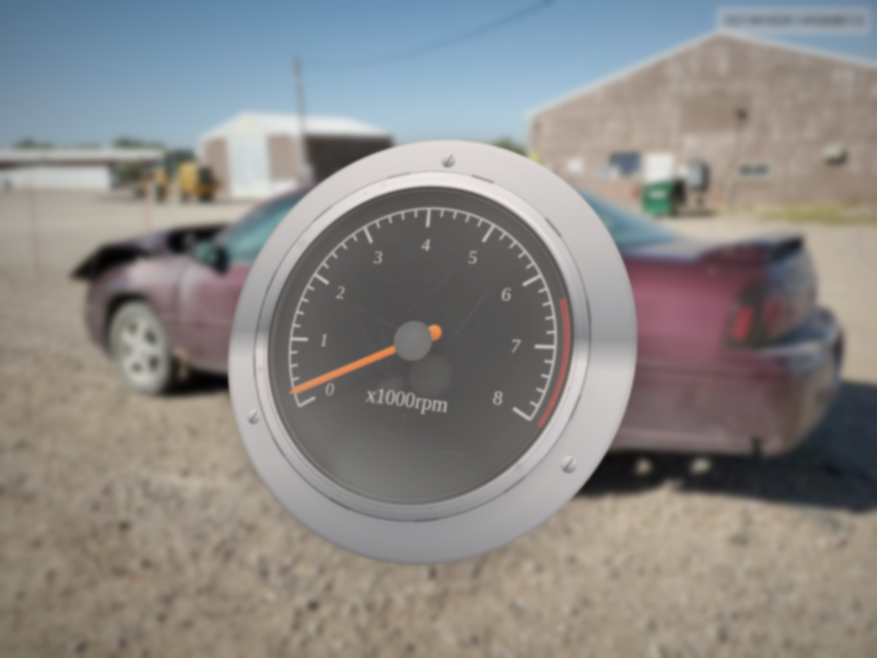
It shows value=200 unit=rpm
